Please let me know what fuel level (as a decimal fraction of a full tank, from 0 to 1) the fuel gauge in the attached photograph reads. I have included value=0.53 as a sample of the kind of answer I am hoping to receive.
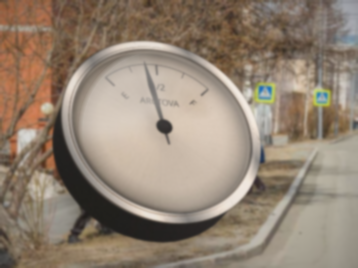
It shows value=0.375
